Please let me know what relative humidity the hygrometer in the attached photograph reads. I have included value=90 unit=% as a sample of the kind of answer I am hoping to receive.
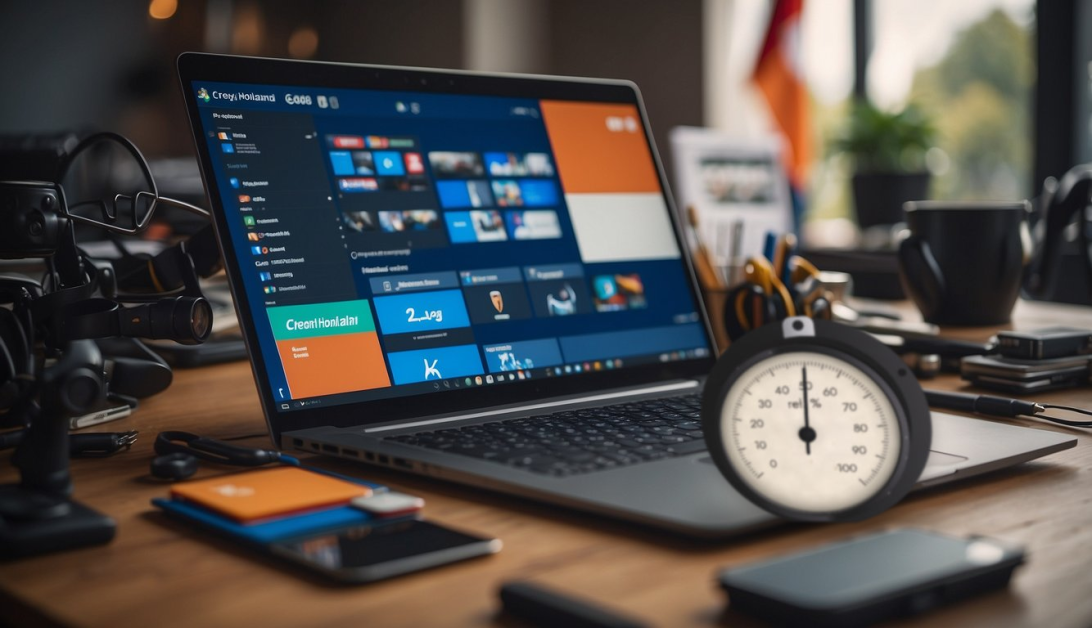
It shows value=50 unit=%
